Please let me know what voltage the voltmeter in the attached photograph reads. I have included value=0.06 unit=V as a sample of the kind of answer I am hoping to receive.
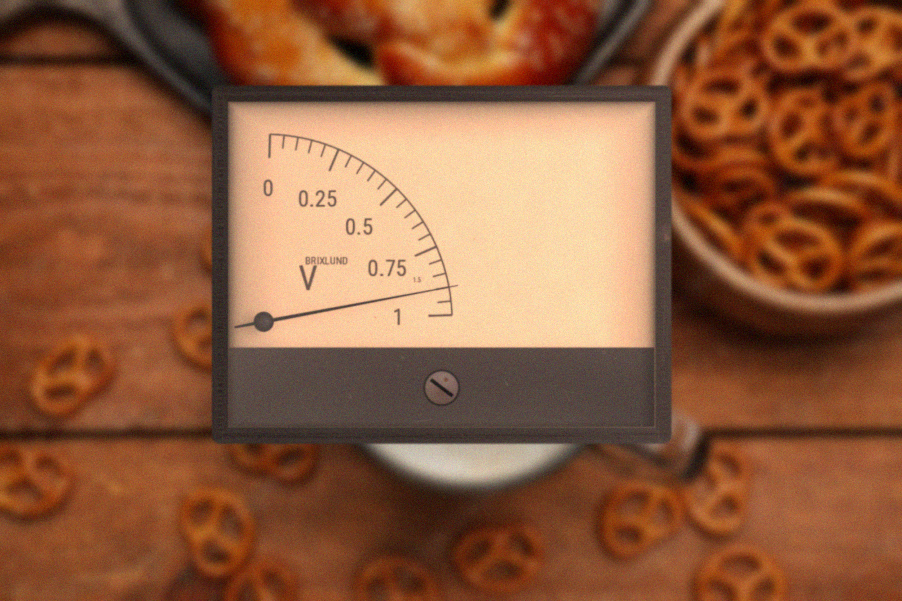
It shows value=0.9 unit=V
